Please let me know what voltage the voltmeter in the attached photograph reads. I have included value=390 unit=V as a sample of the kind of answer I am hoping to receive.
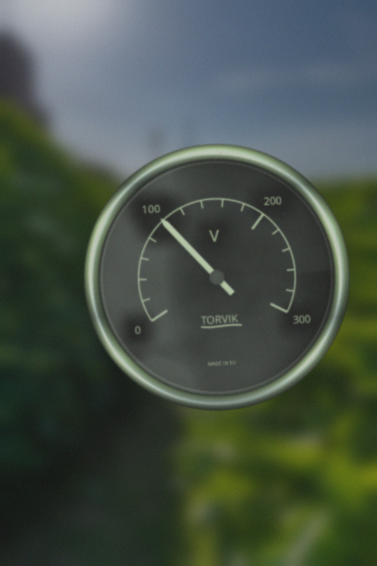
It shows value=100 unit=V
